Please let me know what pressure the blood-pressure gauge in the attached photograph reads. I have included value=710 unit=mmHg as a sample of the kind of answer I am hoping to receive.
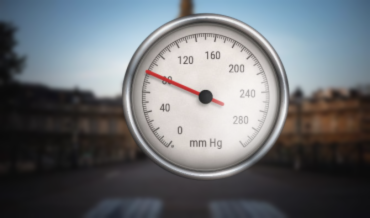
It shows value=80 unit=mmHg
